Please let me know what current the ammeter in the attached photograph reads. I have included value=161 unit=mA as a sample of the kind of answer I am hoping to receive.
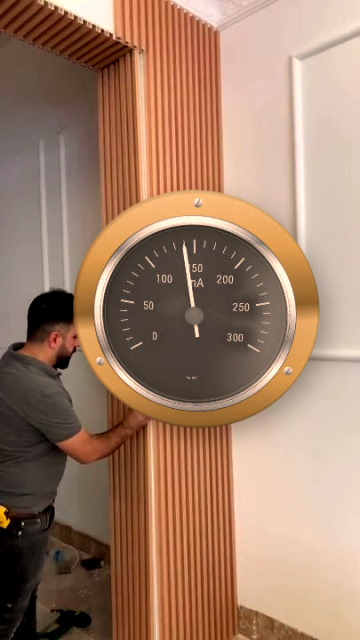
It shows value=140 unit=mA
